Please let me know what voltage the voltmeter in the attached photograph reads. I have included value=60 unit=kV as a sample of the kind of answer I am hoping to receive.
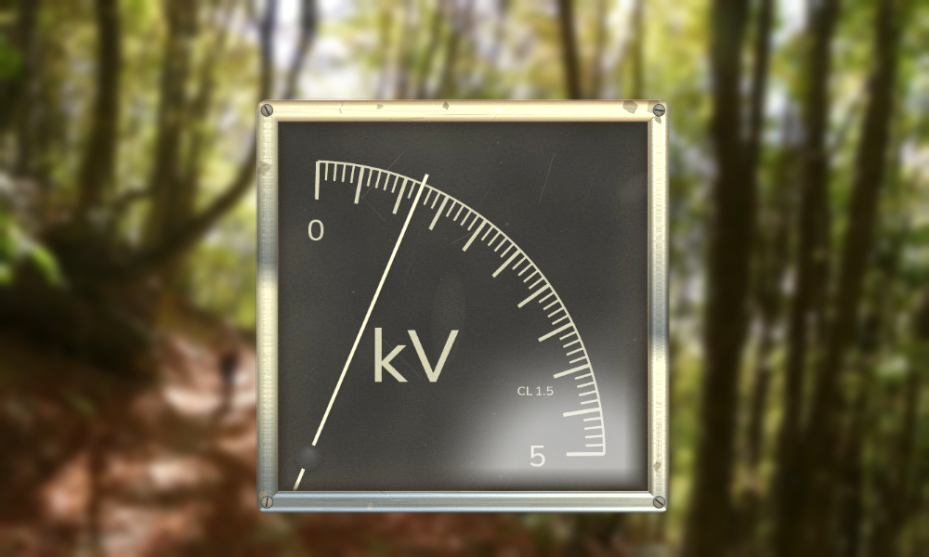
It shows value=1.2 unit=kV
